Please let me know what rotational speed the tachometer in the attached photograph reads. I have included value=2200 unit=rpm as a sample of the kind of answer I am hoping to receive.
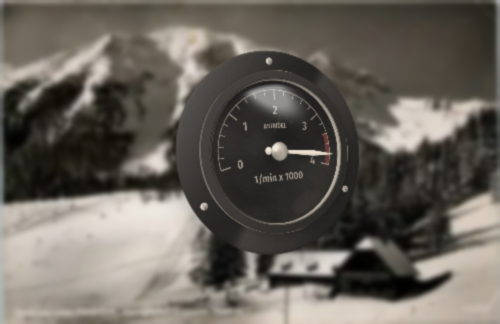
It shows value=3800 unit=rpm
